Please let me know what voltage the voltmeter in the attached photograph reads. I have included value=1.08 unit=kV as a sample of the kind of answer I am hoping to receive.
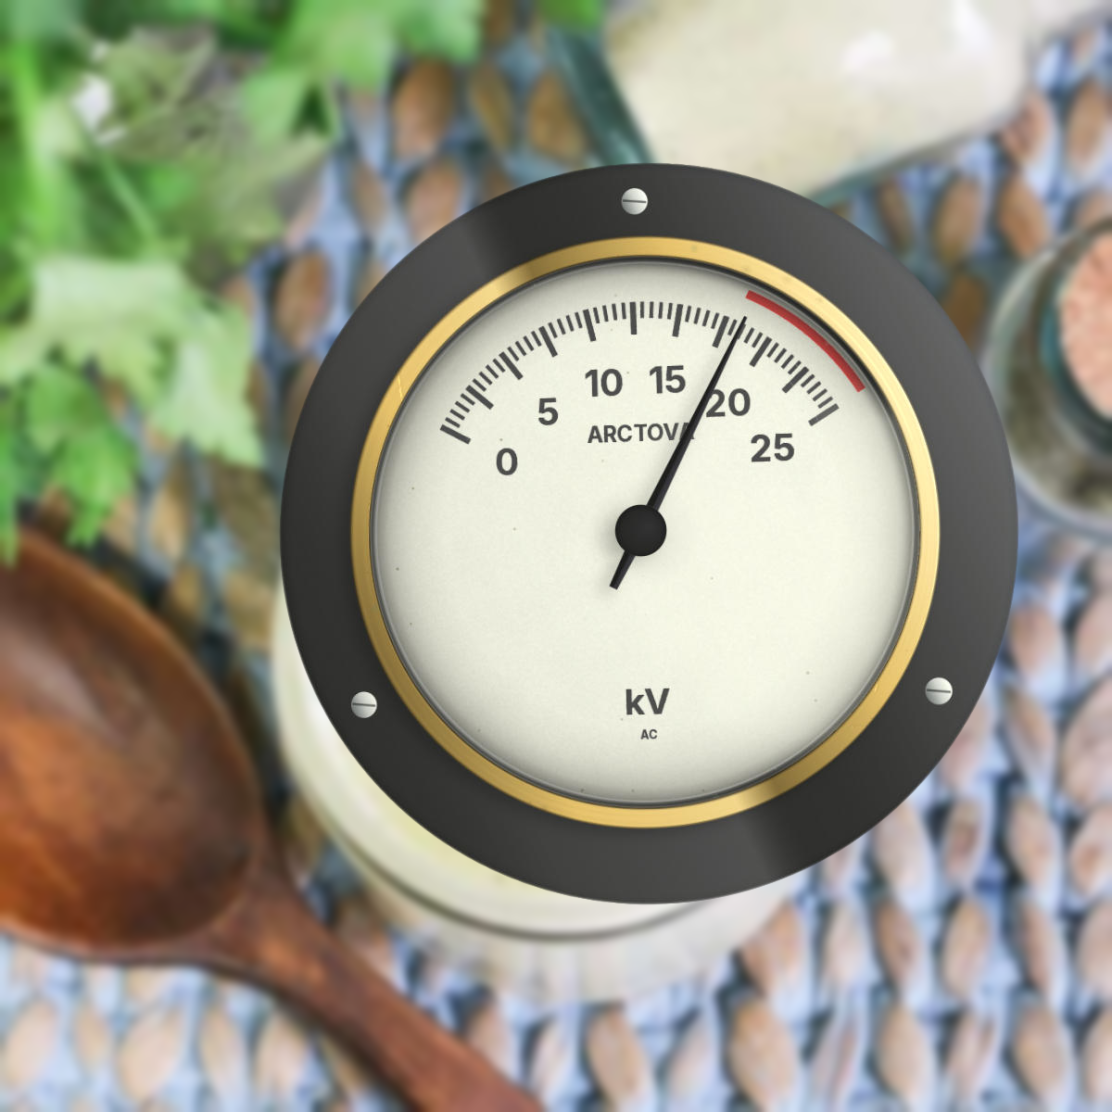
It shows value=18.5 unit=kV
